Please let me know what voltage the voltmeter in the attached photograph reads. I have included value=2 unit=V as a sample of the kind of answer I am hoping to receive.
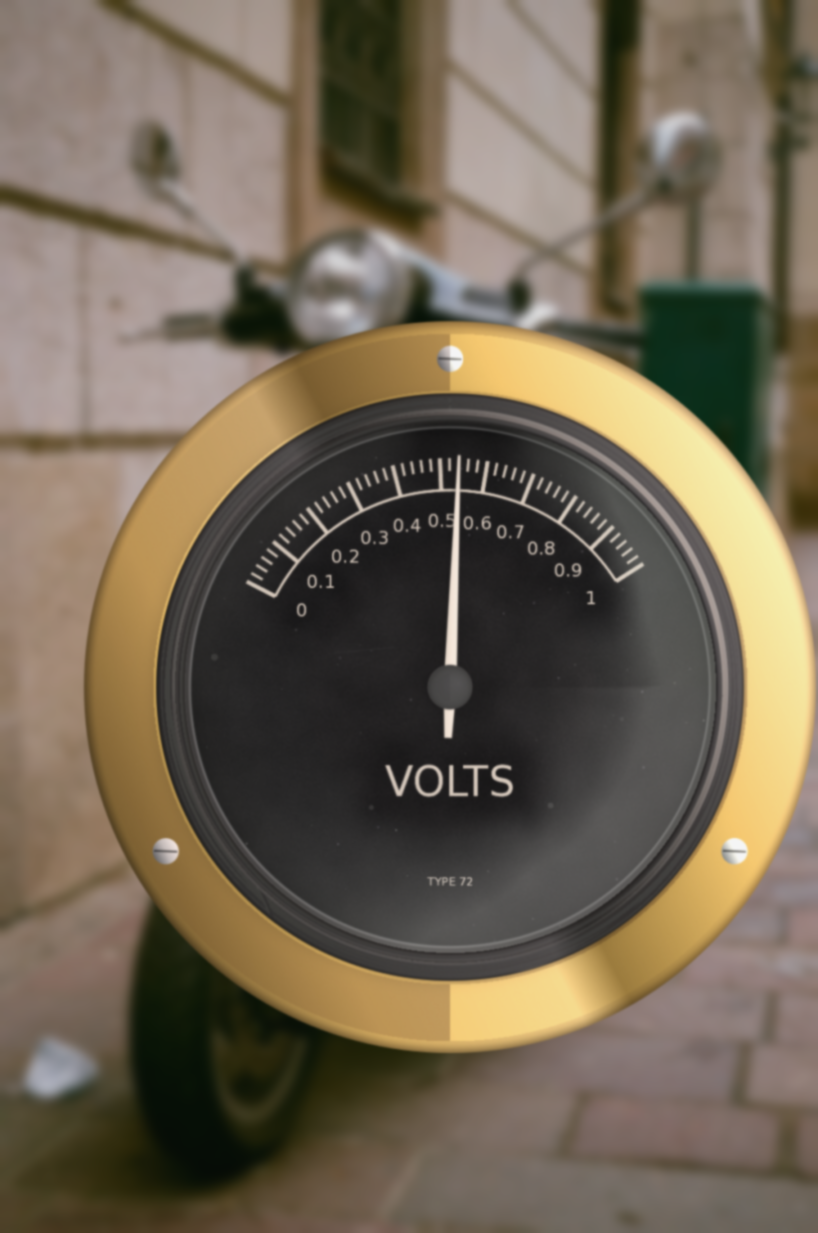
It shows value=0.54 unit=V
